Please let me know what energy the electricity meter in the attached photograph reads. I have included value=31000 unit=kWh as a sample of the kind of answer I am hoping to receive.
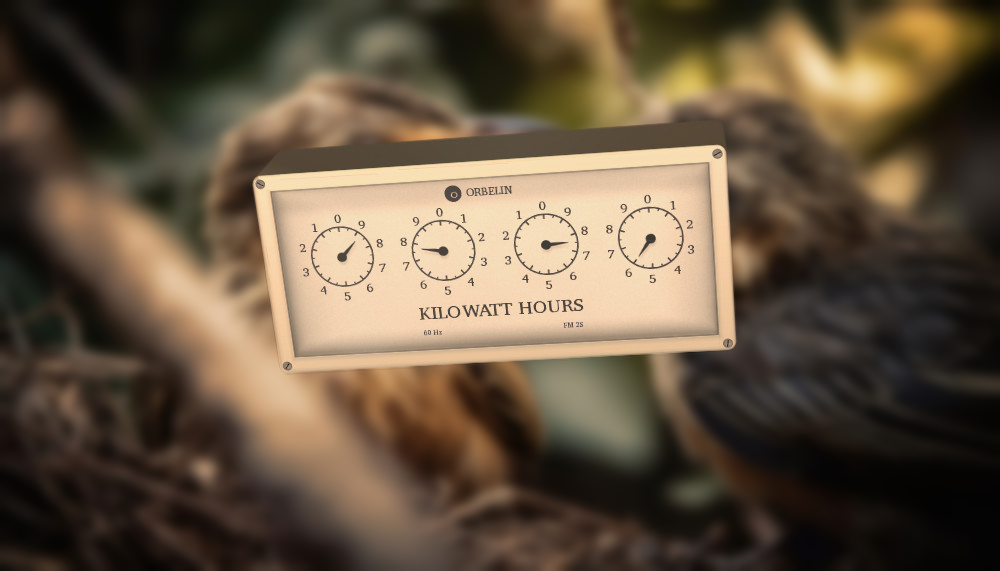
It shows value=8776 unit=kWh
